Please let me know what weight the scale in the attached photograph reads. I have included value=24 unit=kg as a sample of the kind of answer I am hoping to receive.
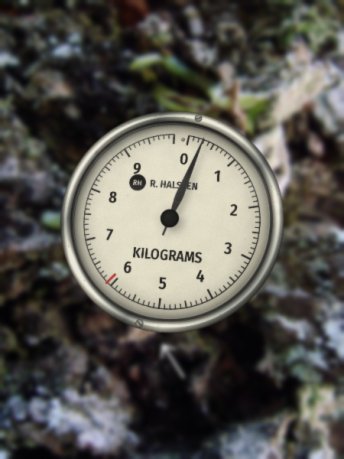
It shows value=0.3 unit=kg
